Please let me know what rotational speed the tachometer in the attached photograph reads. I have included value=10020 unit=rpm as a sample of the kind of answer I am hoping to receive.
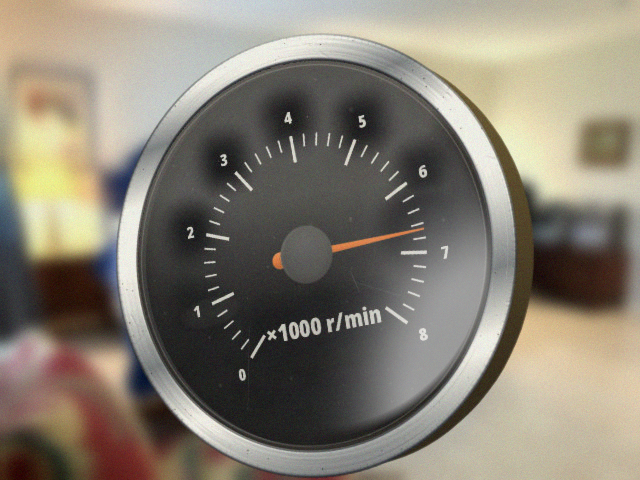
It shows value=6700 unit=rpm
